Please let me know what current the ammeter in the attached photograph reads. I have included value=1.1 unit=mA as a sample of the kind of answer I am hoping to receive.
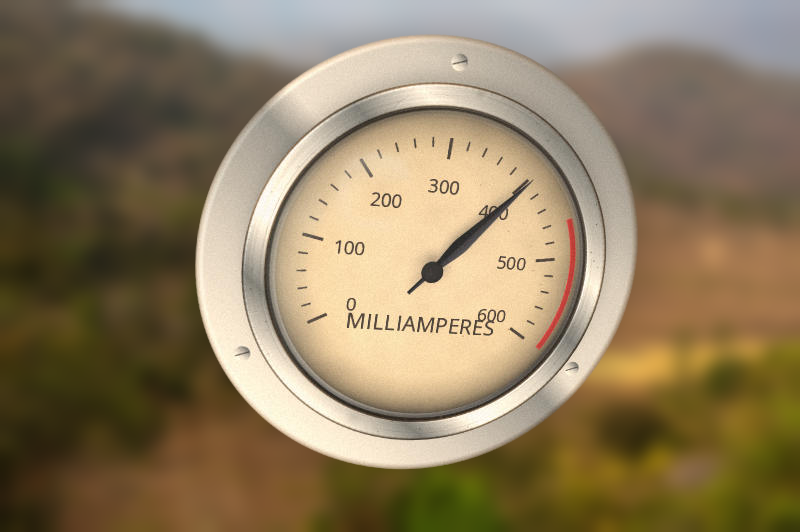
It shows value=400 unit=mA
